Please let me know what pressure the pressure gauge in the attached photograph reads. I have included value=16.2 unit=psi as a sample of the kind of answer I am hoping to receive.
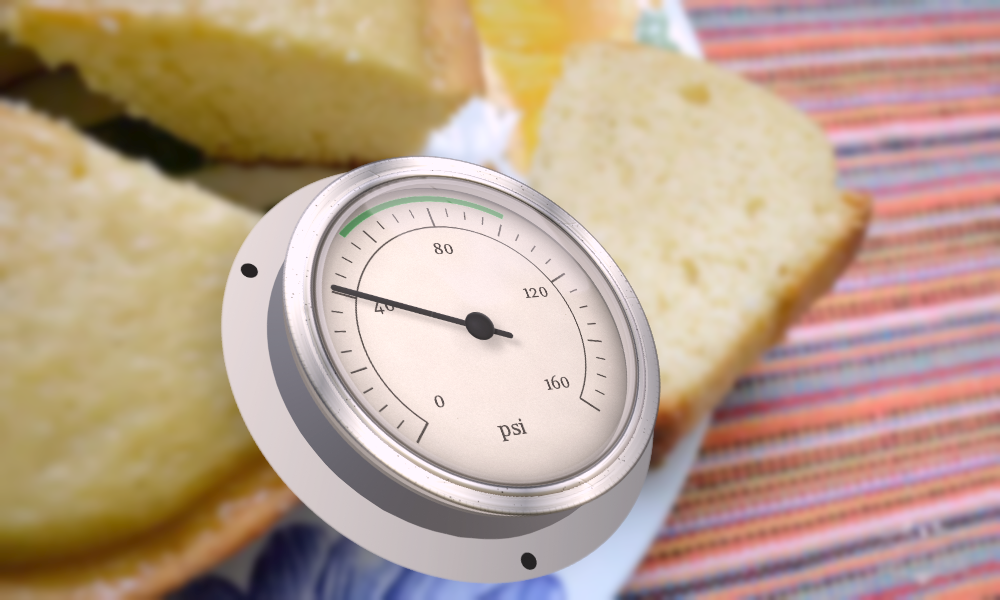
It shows value=40 unit=psi
